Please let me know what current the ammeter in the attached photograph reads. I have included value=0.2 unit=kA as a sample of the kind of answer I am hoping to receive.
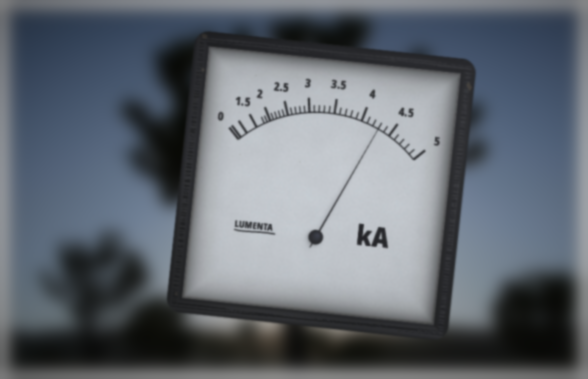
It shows value=4.3 unit=kA
